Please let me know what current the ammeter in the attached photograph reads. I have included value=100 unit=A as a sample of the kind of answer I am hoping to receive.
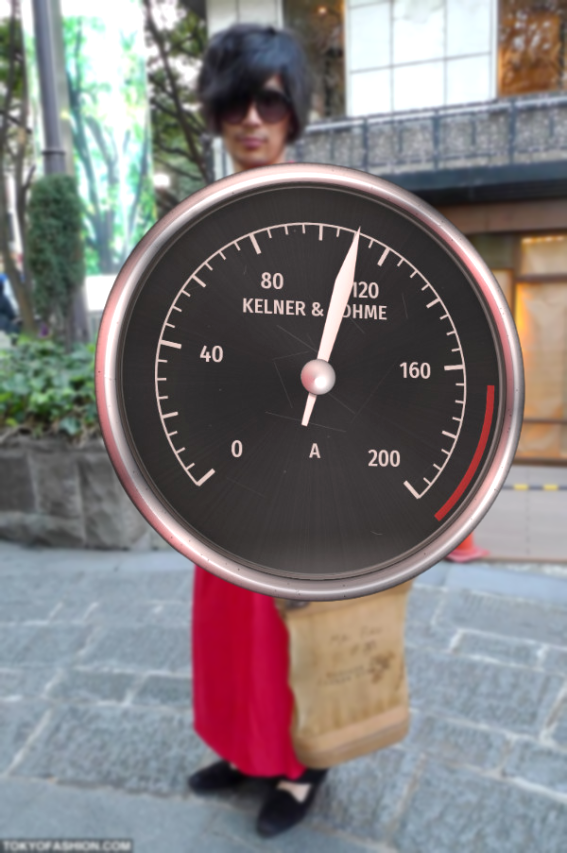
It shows value=110 unit=A
